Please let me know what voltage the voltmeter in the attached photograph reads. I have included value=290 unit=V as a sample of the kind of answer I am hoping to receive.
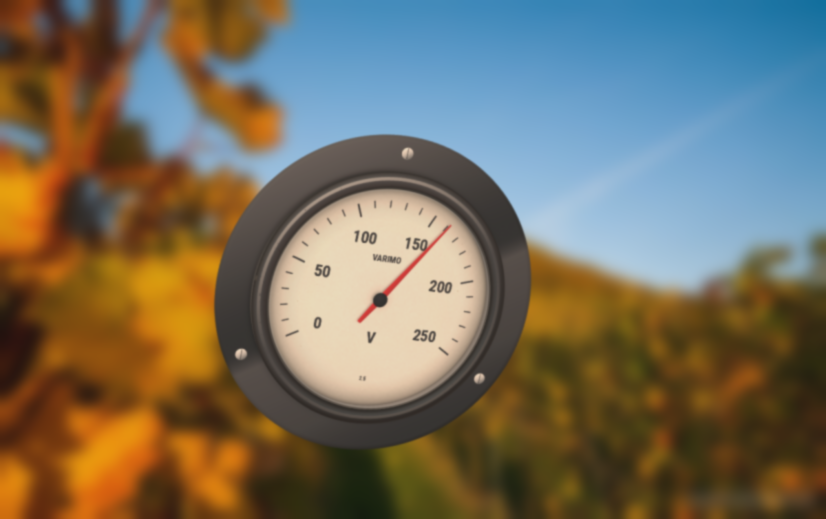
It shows value=160 unit=V
